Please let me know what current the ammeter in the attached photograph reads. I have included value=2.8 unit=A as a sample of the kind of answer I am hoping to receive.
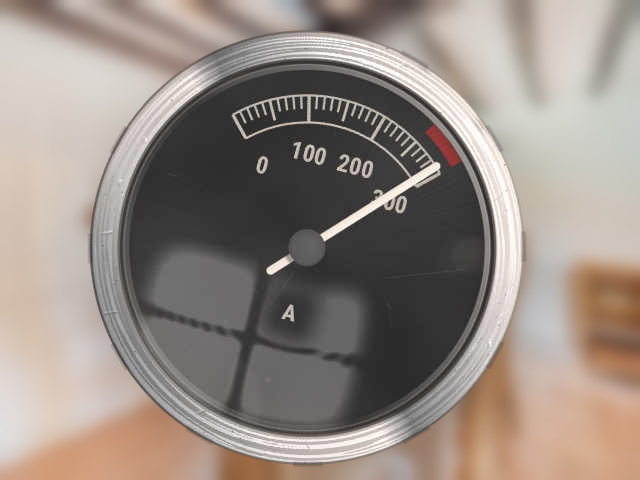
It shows value=290 unit=A
